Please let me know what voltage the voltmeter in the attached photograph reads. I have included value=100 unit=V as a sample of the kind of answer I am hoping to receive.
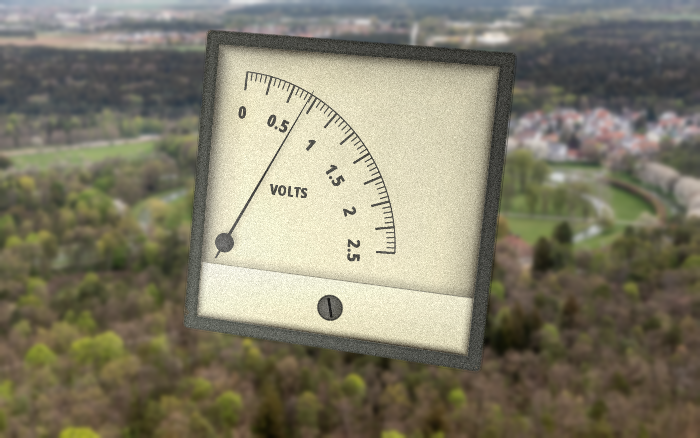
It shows value=0.7 unit=V
